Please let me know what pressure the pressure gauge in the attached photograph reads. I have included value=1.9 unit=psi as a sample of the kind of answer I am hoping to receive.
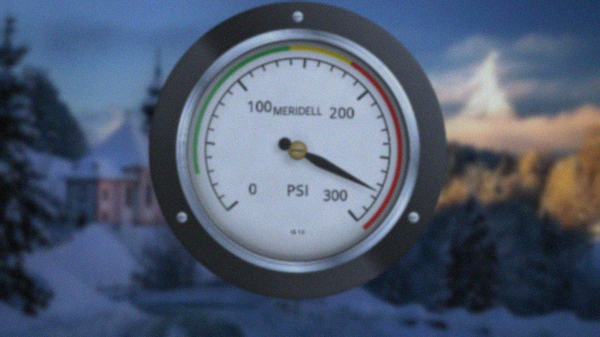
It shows value=275 unit=psi
